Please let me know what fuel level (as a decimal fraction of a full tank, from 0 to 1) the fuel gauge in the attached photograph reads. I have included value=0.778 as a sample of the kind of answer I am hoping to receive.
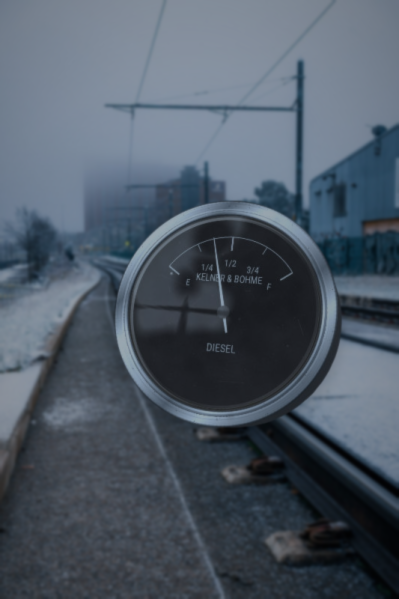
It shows value=0.375
